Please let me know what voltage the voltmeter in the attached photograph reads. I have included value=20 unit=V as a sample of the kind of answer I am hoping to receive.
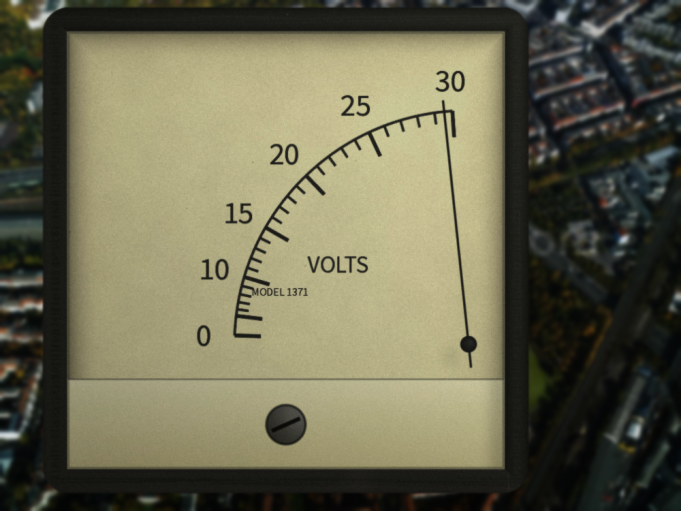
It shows value=29.5 unit=V
